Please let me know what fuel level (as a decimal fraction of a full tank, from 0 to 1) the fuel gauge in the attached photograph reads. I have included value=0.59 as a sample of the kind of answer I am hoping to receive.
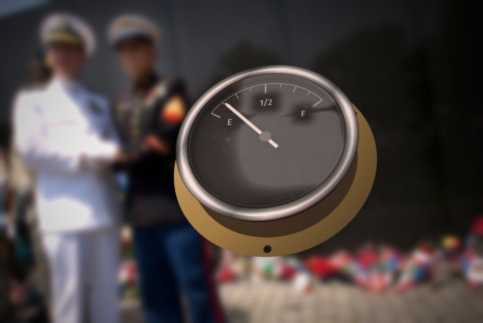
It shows value=0.125
